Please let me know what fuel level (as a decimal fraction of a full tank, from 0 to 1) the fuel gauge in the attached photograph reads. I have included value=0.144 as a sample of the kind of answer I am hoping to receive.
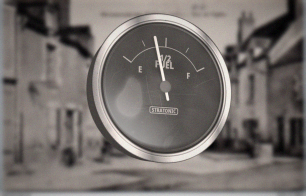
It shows value=0.375
